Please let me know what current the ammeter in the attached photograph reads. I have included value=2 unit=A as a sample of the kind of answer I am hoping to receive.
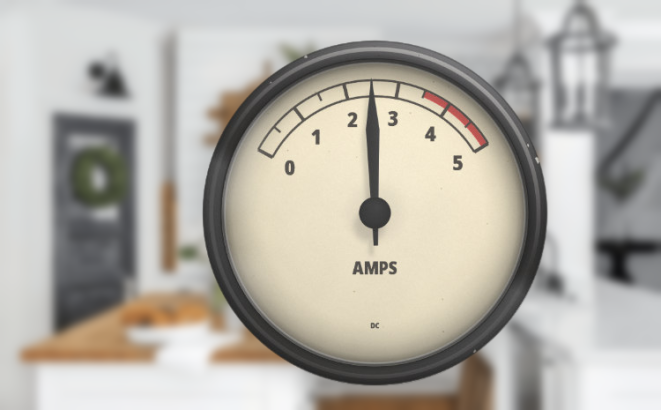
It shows value=2.5 unit=A
